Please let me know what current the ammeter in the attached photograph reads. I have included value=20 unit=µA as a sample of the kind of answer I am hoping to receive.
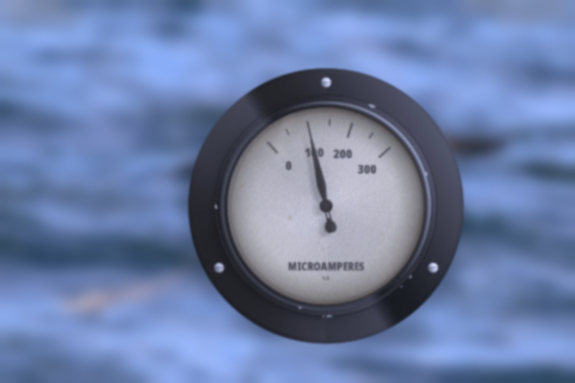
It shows value=100 unit=µA
